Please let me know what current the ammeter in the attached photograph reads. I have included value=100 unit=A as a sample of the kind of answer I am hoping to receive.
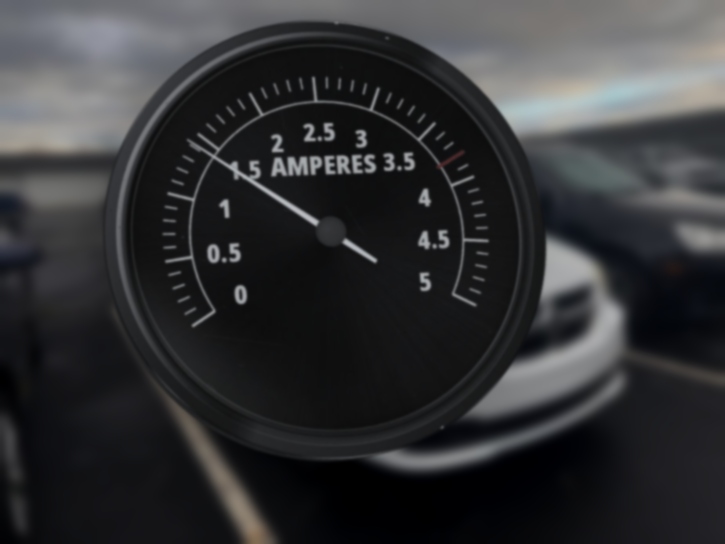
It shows value=1.4 unit=A
